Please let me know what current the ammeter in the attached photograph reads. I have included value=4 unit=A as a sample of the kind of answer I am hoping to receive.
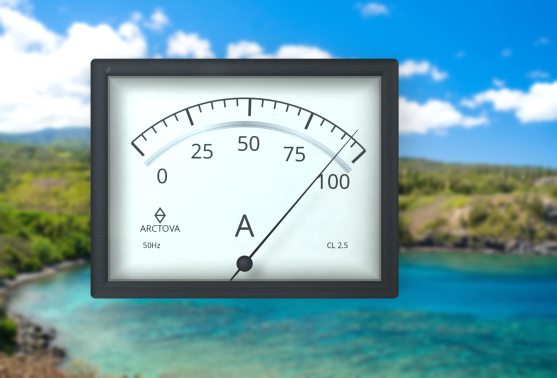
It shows value=92.5 unit=A
